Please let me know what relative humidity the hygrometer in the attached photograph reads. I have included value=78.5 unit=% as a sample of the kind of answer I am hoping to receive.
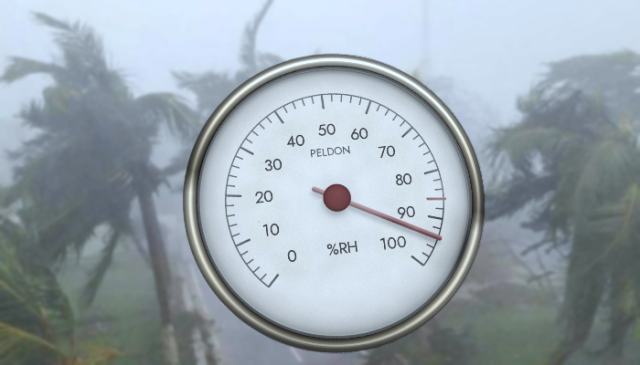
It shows value=94 unit=%
